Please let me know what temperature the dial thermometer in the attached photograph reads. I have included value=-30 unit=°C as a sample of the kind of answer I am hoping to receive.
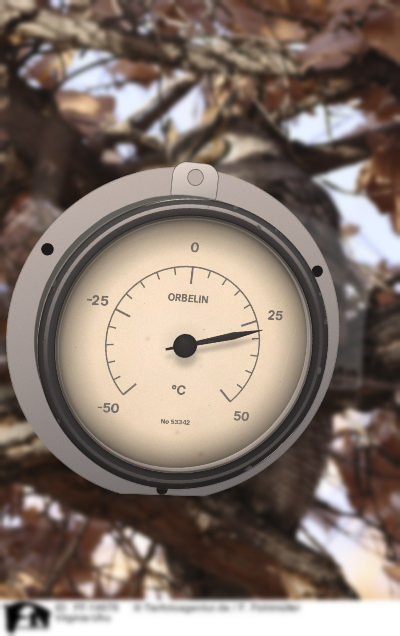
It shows value=27.5 unit=°C
